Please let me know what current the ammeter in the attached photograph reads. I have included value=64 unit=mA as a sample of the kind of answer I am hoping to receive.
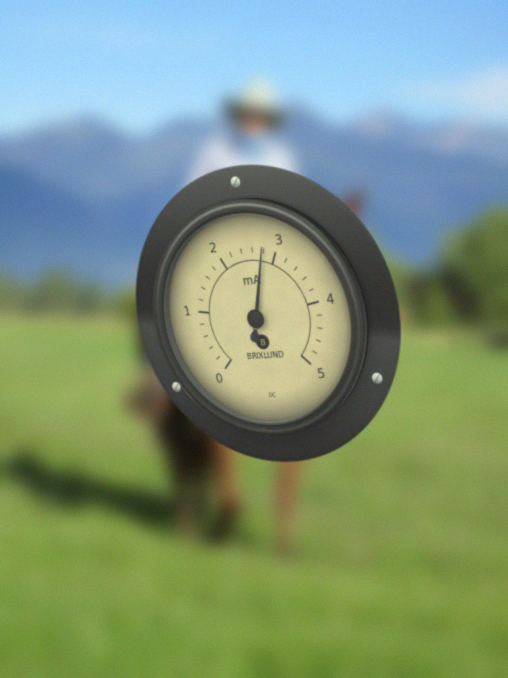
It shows value=2.8 unit=mA
